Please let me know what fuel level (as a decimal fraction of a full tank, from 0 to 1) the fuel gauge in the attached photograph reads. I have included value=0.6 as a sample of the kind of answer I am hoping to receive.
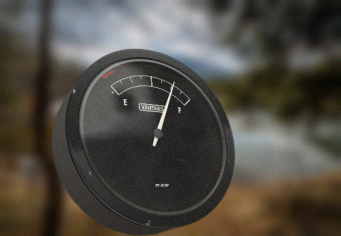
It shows value=0.75
